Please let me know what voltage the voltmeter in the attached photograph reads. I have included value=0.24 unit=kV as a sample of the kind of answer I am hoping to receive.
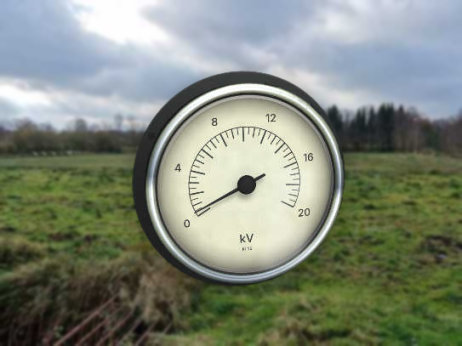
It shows value=0.5 unit=kV
